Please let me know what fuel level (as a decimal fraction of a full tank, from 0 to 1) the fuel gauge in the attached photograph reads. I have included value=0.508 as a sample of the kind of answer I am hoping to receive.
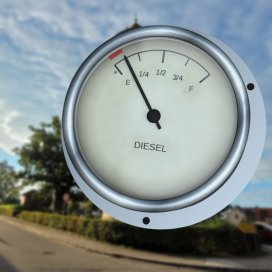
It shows value=0.125
